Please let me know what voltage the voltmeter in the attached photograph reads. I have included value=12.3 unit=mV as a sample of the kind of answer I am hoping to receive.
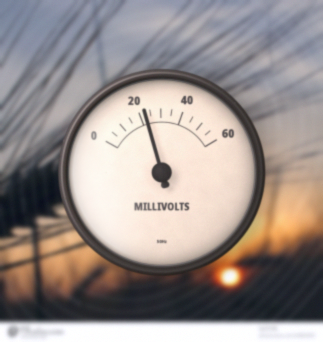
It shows value=22.5 unit=mV
